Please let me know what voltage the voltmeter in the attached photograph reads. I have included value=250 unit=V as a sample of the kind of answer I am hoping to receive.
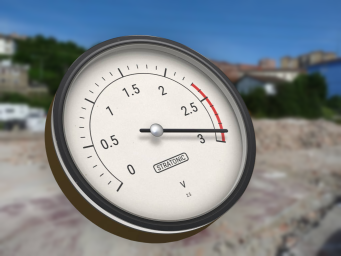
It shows value=2.9 unit=V
